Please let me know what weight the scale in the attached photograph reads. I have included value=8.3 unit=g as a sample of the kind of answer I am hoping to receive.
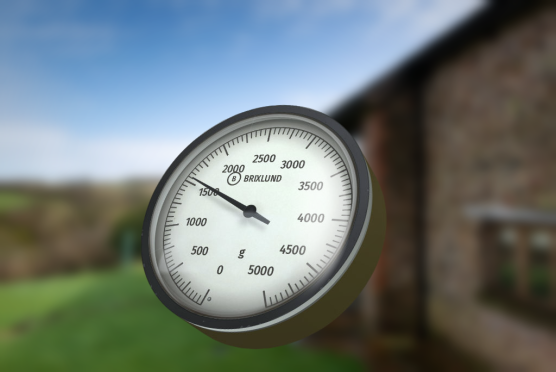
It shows value=1550 unit=g
